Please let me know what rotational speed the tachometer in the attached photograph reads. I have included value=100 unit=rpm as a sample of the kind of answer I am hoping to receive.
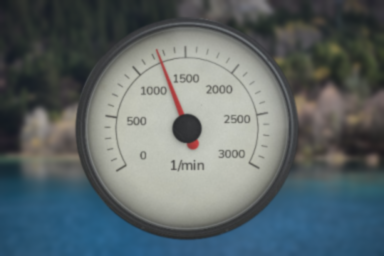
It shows value=1250 unit=rpm
